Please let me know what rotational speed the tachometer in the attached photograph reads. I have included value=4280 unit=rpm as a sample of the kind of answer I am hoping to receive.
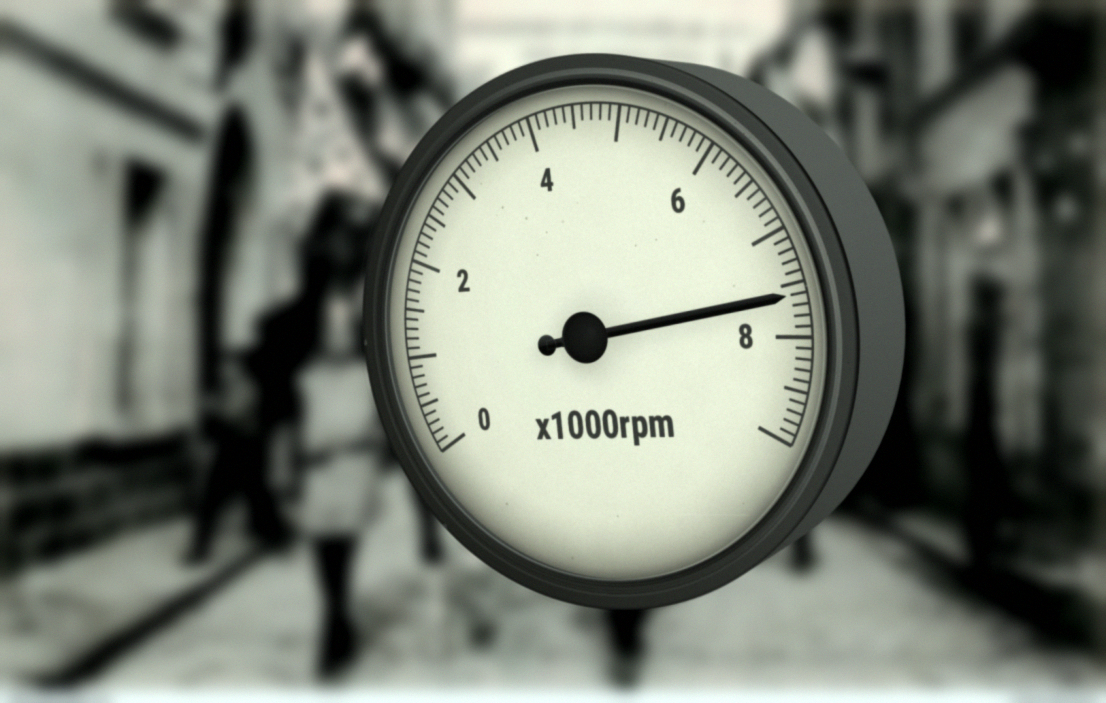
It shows value=7600 unit=rpm
